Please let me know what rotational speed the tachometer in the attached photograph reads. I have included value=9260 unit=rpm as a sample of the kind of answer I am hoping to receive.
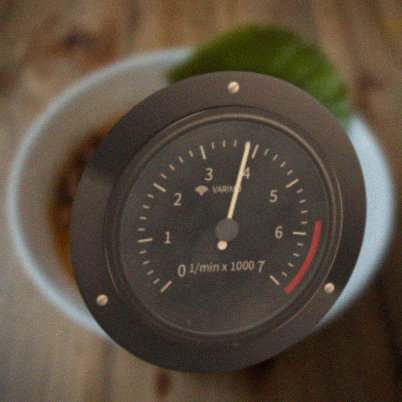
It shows value=3800 unit=rpm
